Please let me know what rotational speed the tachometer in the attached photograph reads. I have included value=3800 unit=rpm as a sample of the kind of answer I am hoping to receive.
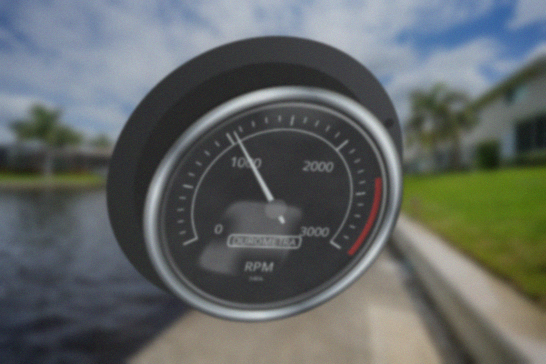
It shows value=1050 unit=rpm
